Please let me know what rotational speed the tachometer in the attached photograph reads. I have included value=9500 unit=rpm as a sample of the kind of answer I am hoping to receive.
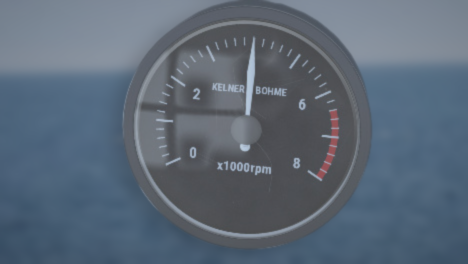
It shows value=4000 unit=rpm
